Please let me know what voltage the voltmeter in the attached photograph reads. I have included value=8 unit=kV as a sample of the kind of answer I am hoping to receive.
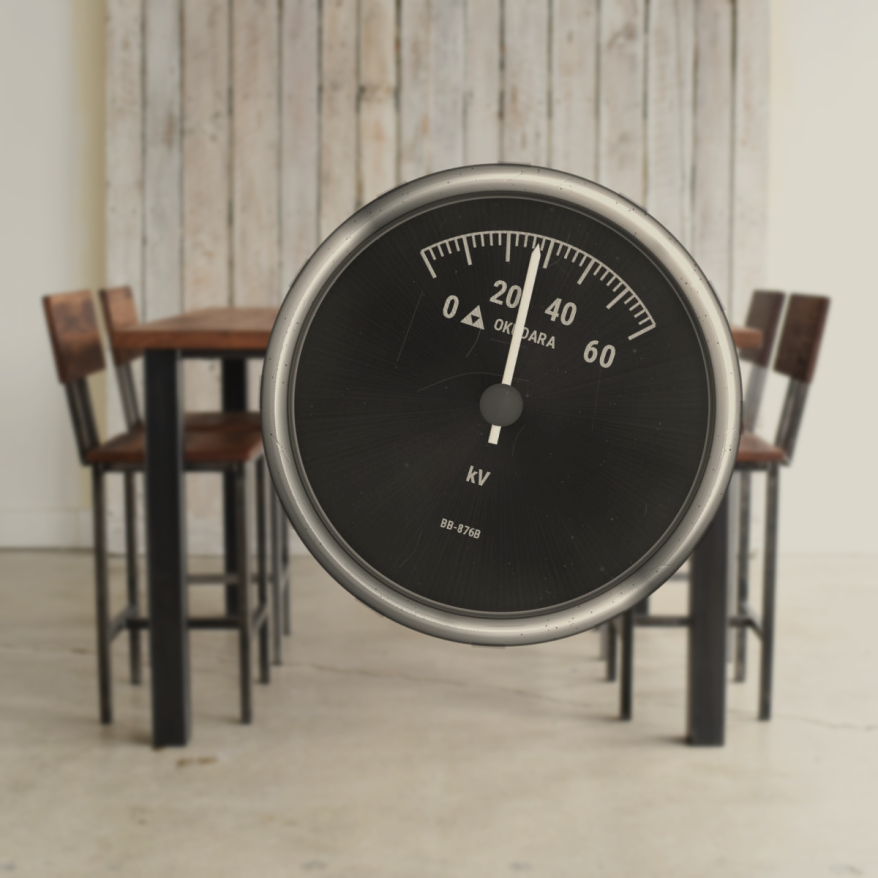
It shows value=27 unit=kV
